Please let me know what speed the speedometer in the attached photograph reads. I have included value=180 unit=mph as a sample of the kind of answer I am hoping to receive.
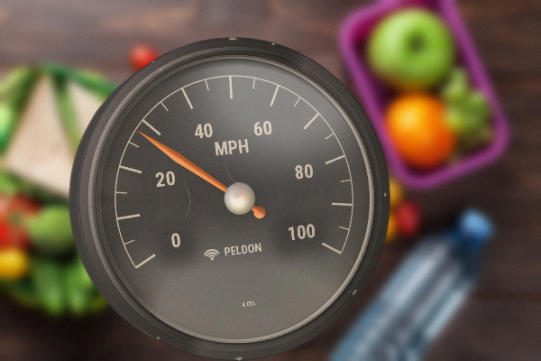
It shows value=27.5 unit=mph
